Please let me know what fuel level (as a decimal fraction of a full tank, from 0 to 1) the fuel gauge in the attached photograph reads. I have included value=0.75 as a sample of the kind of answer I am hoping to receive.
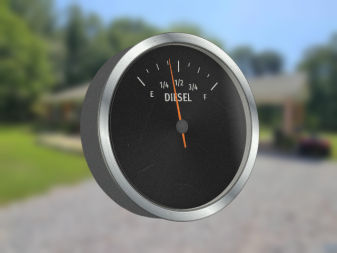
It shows value=0.375
